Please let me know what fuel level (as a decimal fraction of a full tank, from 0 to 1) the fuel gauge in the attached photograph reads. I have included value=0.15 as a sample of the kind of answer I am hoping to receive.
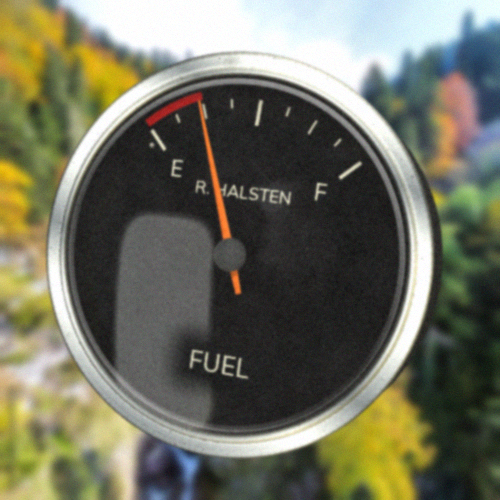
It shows value=0.25
